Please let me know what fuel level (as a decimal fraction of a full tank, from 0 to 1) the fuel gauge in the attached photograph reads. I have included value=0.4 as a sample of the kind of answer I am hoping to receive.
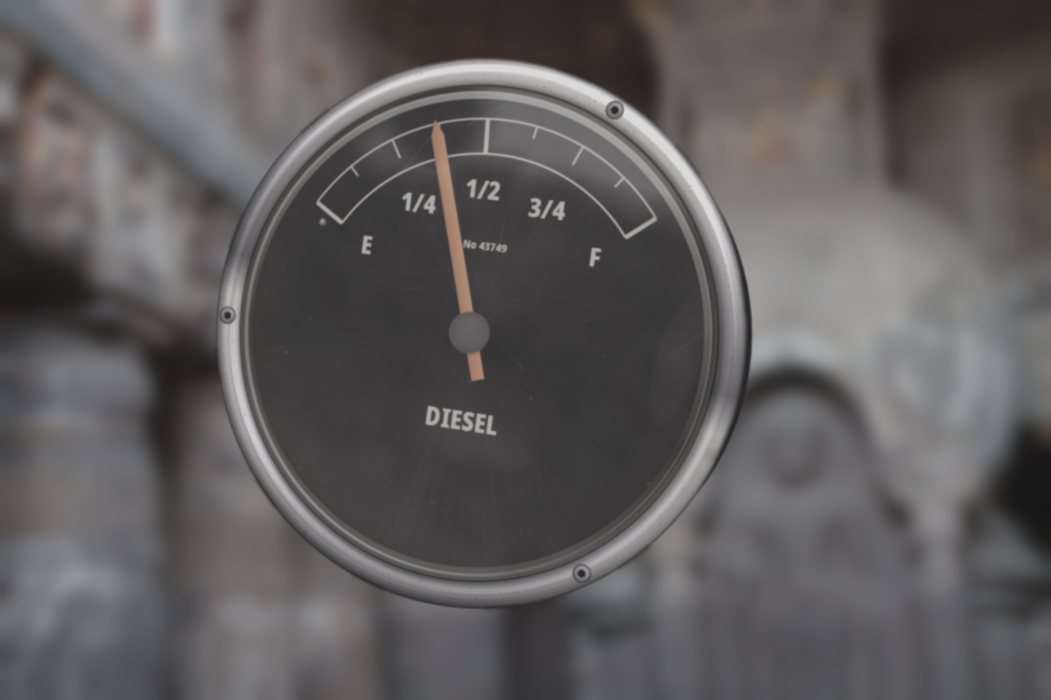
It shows value=0.375
